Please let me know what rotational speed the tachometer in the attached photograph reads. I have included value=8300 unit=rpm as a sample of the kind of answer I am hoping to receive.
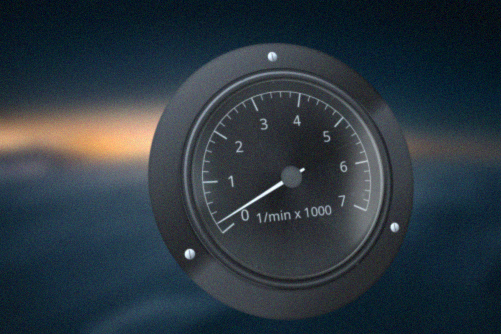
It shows value=200 unit=rpm
